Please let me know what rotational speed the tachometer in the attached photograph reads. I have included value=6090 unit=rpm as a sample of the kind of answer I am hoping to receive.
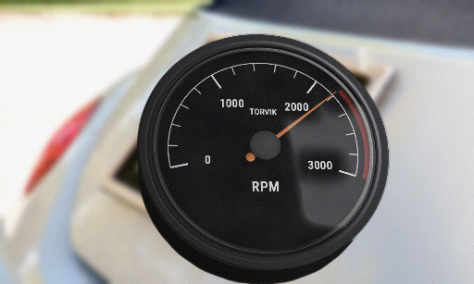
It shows value=2200 unit=rpm
